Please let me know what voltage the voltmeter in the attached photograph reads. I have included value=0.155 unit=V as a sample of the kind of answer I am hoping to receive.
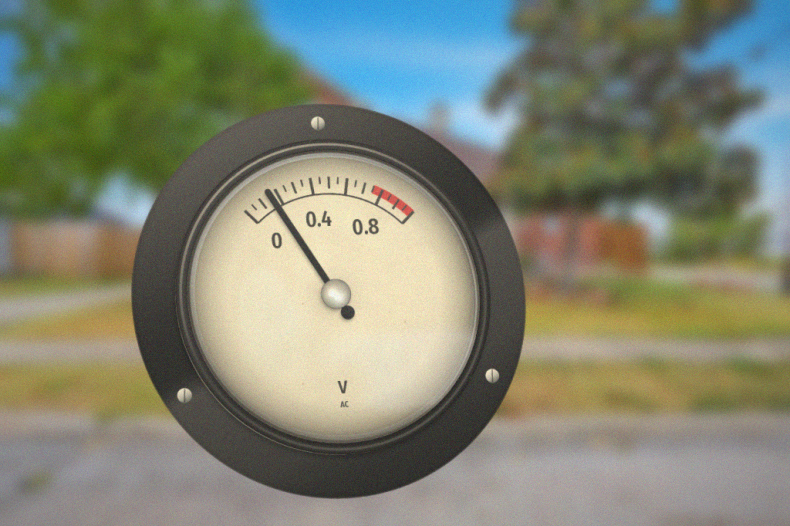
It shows value=0.15 unit=V
